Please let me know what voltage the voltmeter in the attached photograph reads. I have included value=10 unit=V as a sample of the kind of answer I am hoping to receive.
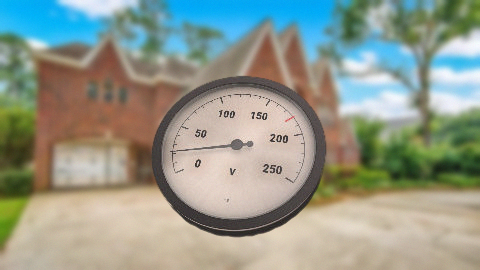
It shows value=20 unit=V
